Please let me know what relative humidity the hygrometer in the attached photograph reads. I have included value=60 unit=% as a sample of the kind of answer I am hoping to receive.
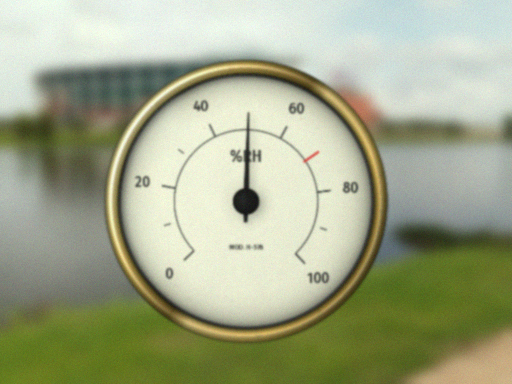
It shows value=50 unit=%
